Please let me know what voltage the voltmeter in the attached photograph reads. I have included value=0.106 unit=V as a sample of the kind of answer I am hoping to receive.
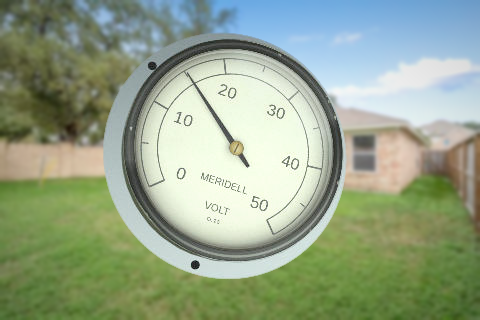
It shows value=15 unit=V
